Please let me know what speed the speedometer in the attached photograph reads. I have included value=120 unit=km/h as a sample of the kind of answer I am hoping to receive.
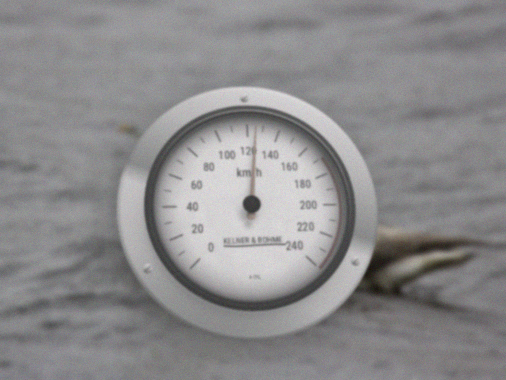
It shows value=125 unit=km/h
